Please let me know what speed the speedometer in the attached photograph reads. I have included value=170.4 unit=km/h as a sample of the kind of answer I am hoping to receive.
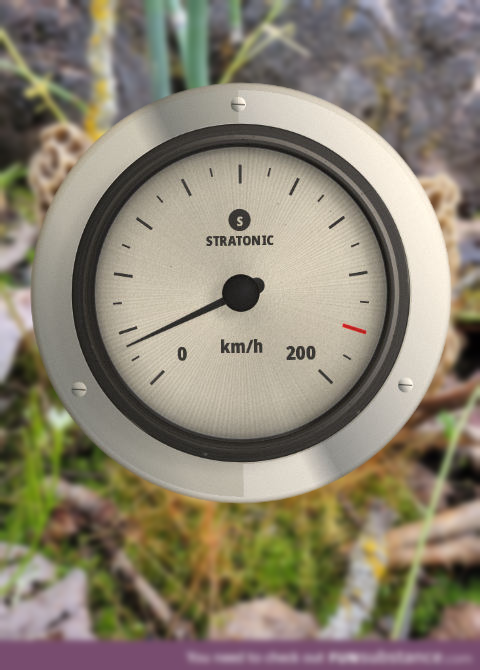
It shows value=15 unit=km/h
